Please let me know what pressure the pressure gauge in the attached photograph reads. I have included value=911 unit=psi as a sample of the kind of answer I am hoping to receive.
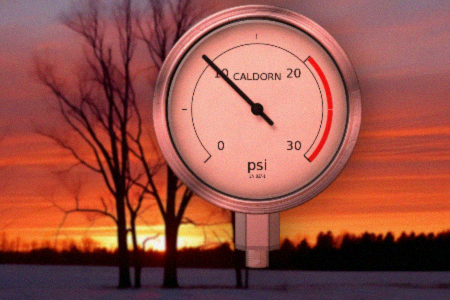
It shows value=10 unit=psi
